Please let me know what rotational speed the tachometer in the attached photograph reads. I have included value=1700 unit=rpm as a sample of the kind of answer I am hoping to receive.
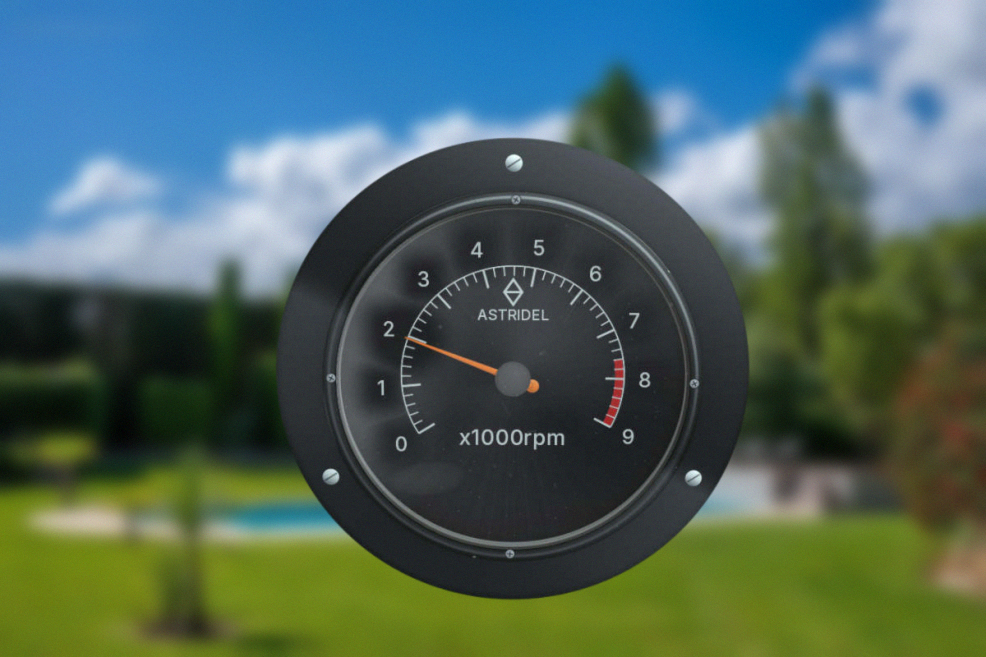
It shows value=2000 unit=rpm
